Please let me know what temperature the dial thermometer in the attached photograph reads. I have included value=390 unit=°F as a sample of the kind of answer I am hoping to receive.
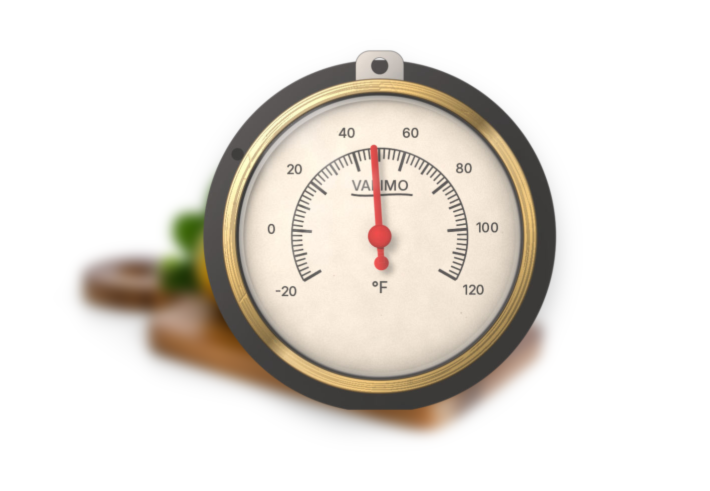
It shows value=48 unit=°F
